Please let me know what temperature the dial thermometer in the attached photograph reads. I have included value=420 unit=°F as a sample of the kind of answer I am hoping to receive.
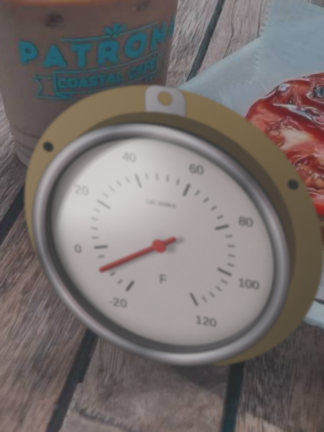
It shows value=-8 unit=°F
